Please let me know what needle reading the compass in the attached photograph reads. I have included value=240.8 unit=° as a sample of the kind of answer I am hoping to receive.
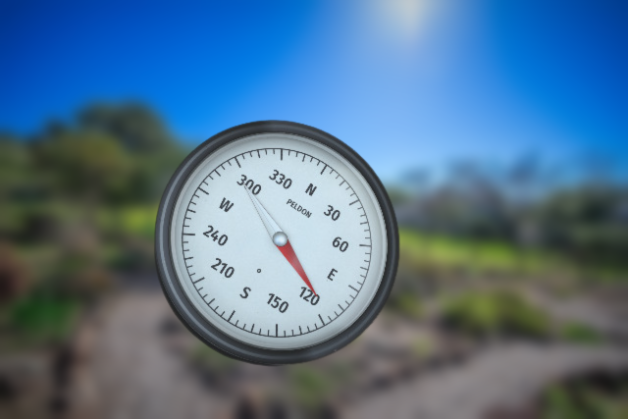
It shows value=115 unit=°
